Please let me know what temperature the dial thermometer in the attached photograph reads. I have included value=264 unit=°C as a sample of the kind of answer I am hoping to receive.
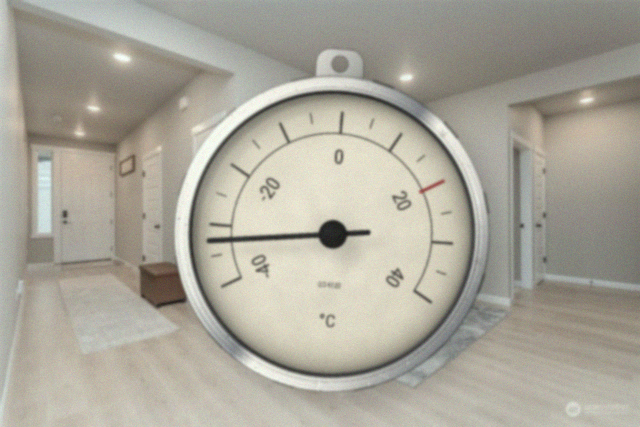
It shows value=-32.5 unit=°C
